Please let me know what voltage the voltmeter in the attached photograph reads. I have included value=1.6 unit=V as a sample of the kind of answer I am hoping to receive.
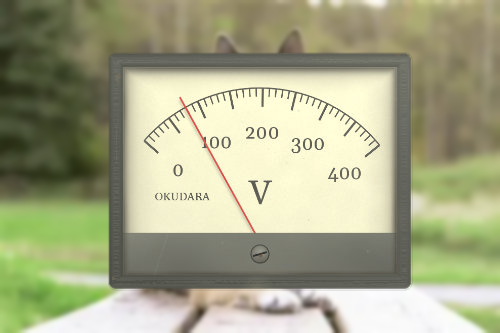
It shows value=80 unit=V
